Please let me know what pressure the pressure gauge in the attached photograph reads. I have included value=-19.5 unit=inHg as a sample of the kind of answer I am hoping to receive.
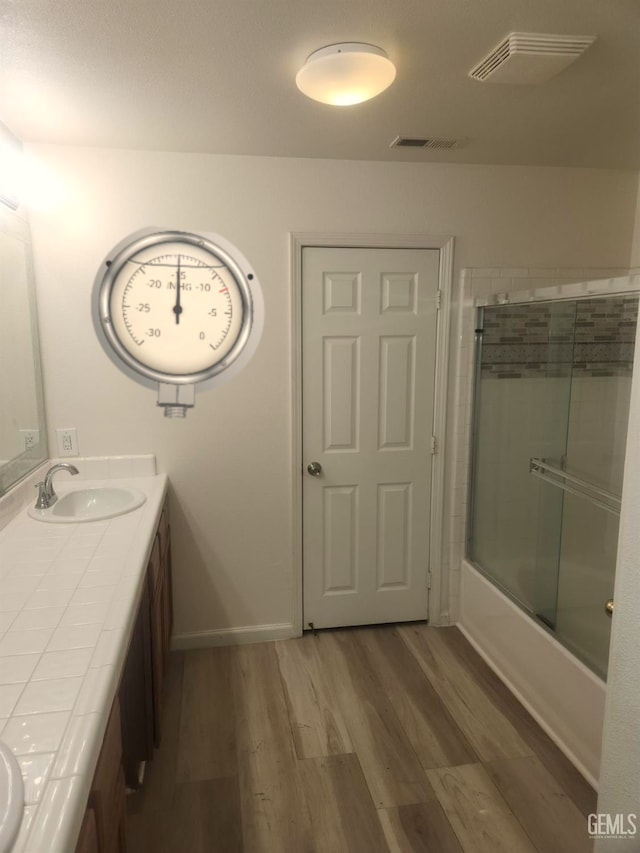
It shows value=-15 unit=inHg
